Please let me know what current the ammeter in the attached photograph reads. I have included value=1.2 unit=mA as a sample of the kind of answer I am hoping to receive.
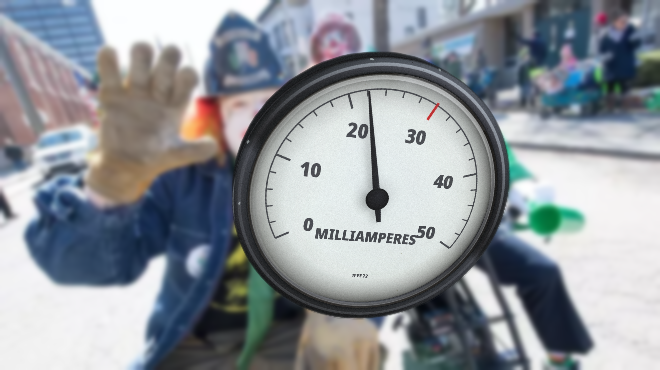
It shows value=22 unit=mA
